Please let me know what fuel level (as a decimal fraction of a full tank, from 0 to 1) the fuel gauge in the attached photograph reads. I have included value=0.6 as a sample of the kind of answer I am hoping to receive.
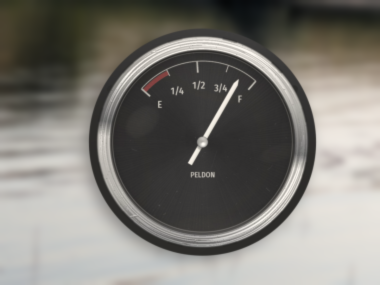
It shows value=0.875
